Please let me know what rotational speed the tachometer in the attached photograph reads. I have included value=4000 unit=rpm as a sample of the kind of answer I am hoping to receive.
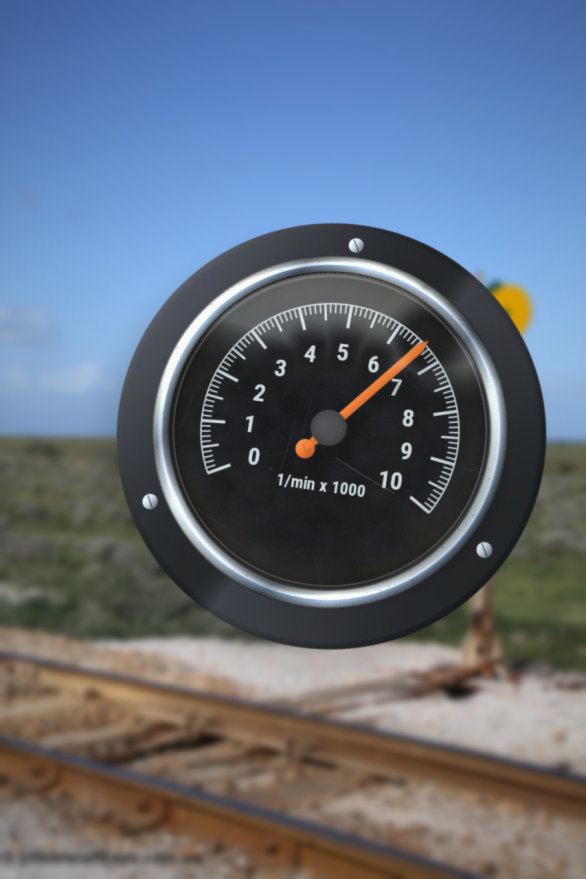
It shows value=6600 unit=rpm
